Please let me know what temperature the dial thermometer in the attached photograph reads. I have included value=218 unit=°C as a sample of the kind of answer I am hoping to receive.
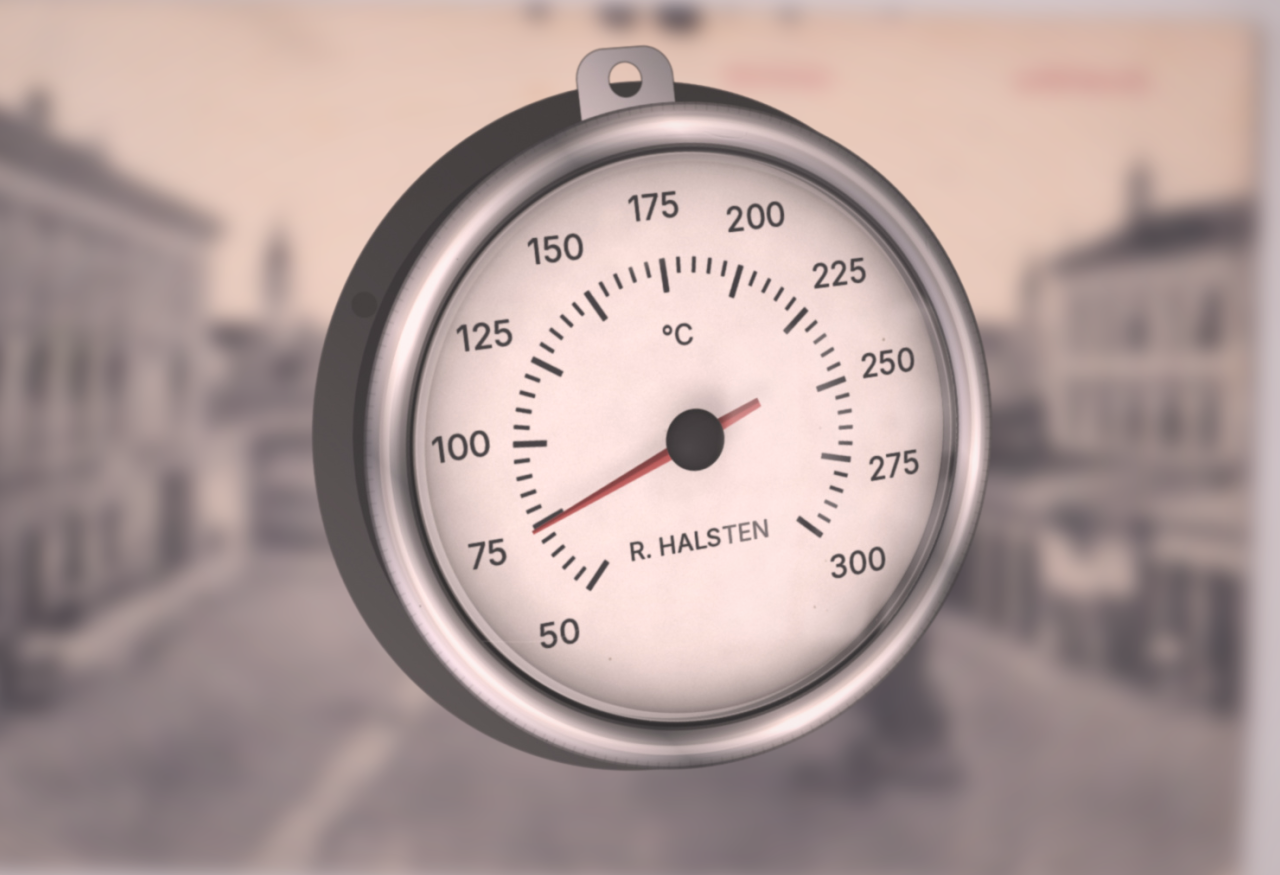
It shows value=75 unit=°C
